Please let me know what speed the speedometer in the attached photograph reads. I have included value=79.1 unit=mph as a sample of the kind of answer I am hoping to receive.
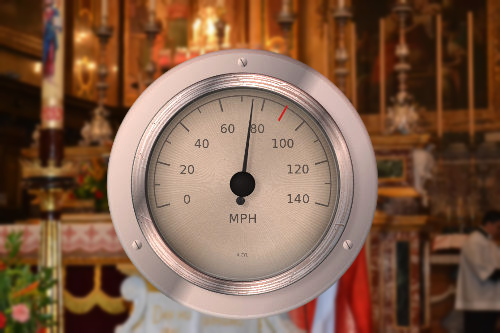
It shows value=75 unit=mph
